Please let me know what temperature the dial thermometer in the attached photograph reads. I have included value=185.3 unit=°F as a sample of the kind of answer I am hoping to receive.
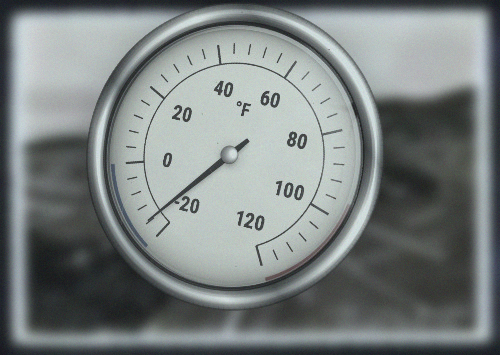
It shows value=-16 unit=°F
